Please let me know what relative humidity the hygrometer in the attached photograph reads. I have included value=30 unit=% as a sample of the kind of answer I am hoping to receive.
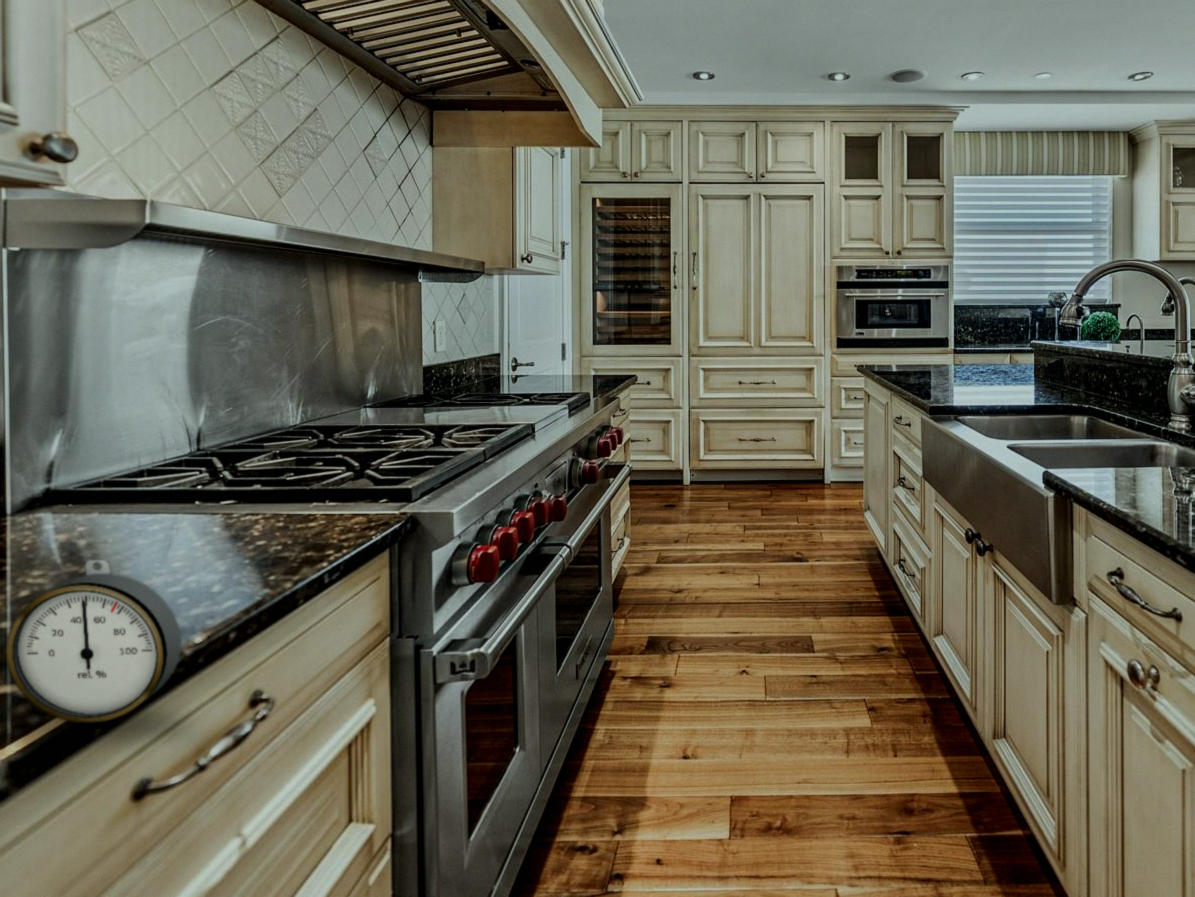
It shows value=50 unit=%
